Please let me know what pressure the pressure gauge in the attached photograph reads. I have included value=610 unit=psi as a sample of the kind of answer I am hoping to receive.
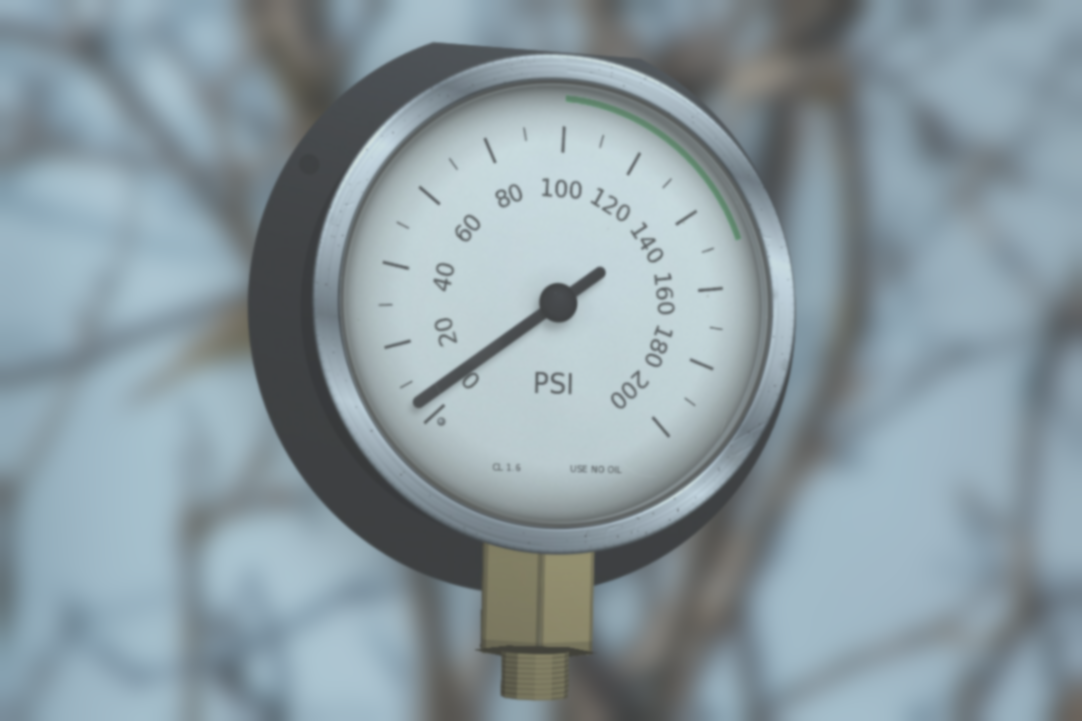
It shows value=5 unit=psi
